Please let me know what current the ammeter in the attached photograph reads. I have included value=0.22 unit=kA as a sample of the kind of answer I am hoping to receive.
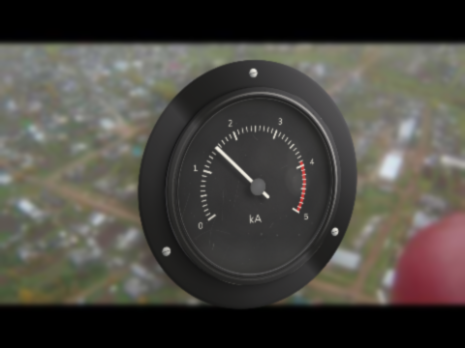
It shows value=1.5 unit=kA
